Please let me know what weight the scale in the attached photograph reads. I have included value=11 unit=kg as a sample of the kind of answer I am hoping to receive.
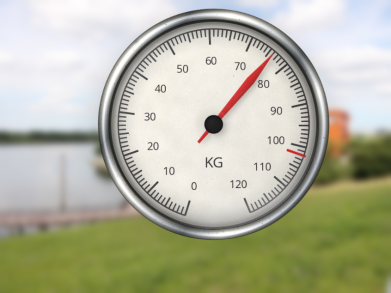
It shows value=76 unit=kg
